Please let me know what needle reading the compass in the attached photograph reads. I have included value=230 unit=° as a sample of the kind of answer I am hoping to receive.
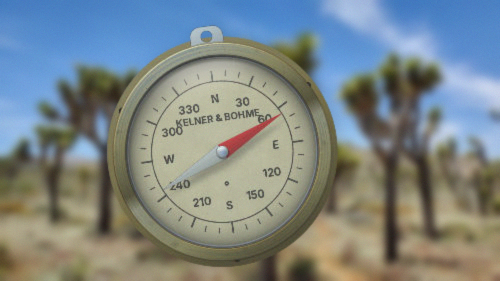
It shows value=65 unit=°
